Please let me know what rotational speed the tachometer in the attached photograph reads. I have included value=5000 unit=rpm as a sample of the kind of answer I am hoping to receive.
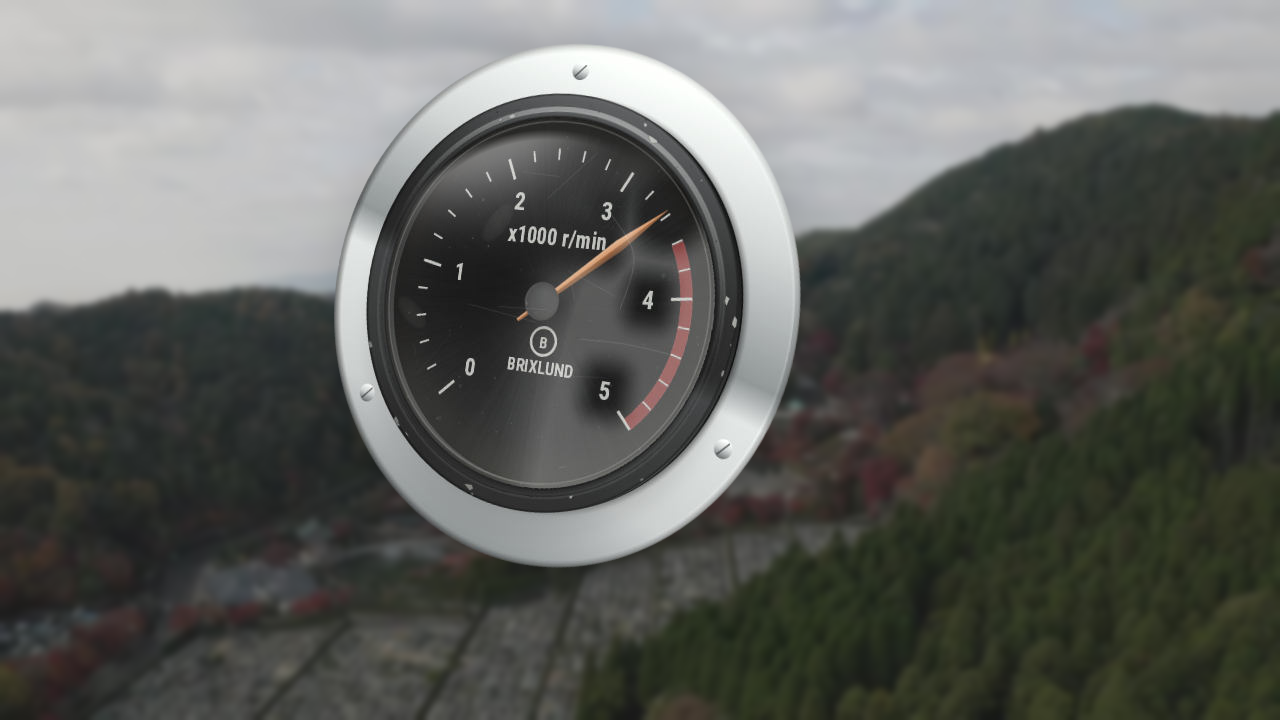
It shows value=3400 unit=rpm
